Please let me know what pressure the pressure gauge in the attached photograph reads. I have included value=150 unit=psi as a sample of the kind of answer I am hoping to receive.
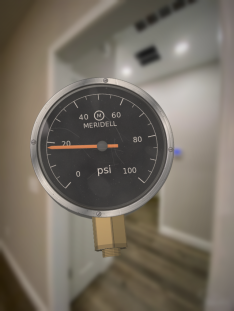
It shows value=17.5 unit=psi
